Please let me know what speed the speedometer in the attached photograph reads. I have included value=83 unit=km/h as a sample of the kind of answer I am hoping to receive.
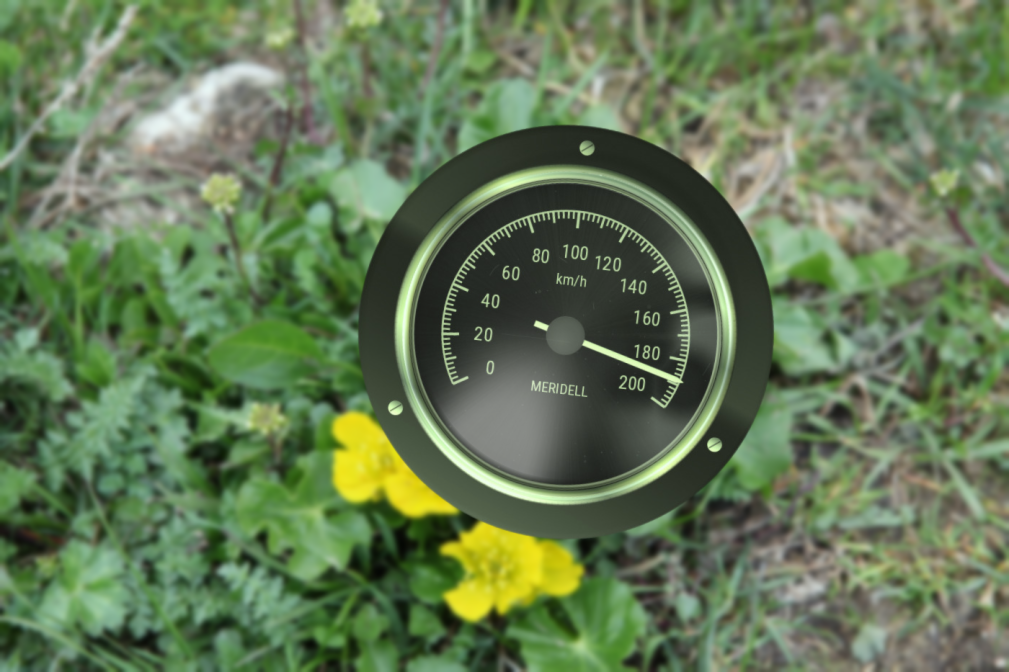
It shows value=188 unit=km/h
